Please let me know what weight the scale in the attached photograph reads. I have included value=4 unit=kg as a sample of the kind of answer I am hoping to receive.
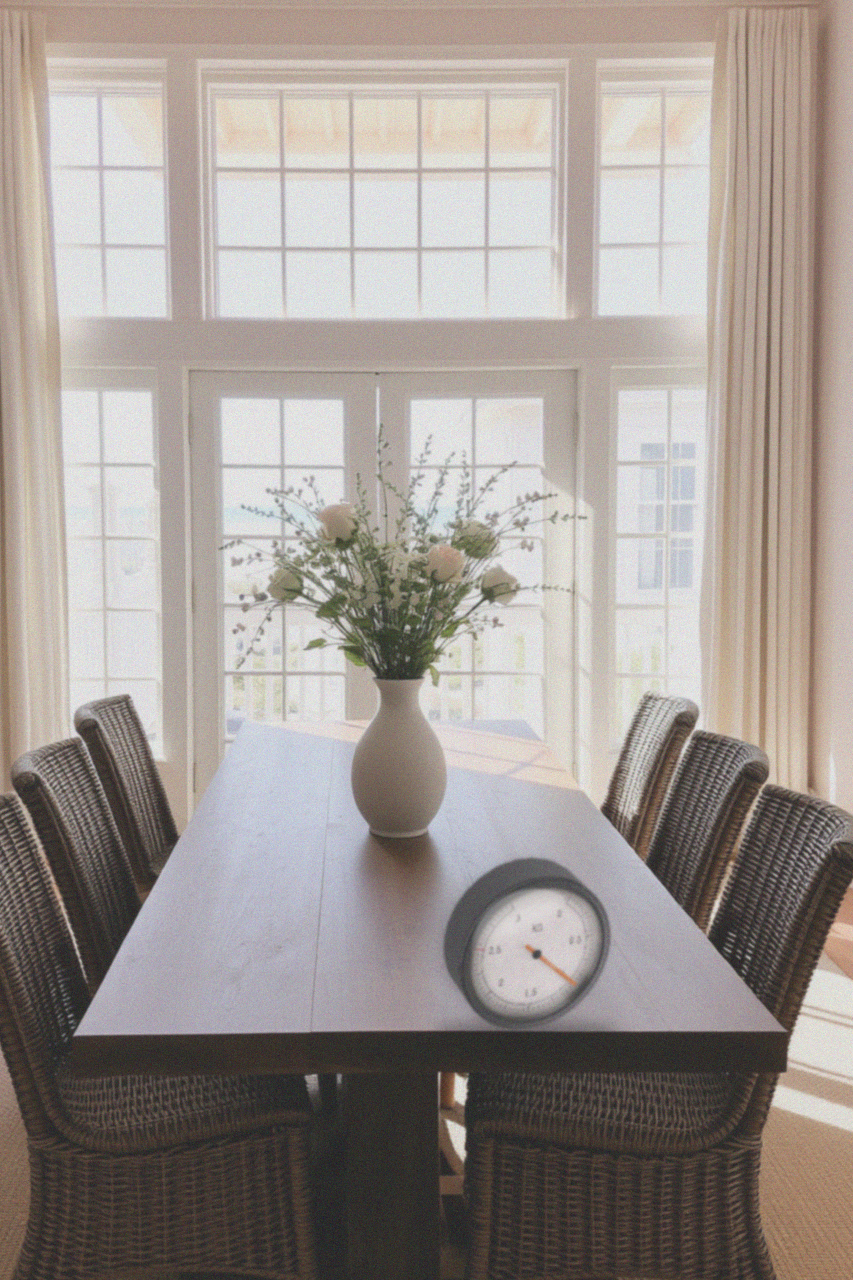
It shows value=1 unit=kg
